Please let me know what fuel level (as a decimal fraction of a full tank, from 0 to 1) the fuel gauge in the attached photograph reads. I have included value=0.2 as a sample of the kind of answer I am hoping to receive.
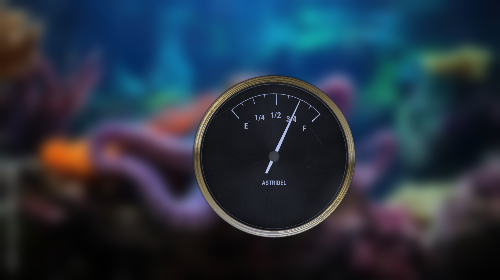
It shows value=0.75
